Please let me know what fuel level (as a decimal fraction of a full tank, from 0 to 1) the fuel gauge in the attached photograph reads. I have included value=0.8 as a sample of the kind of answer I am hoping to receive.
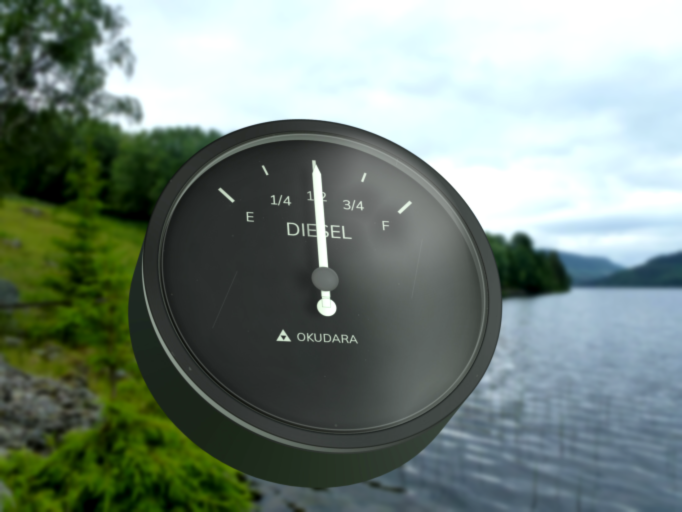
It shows value=0.5
